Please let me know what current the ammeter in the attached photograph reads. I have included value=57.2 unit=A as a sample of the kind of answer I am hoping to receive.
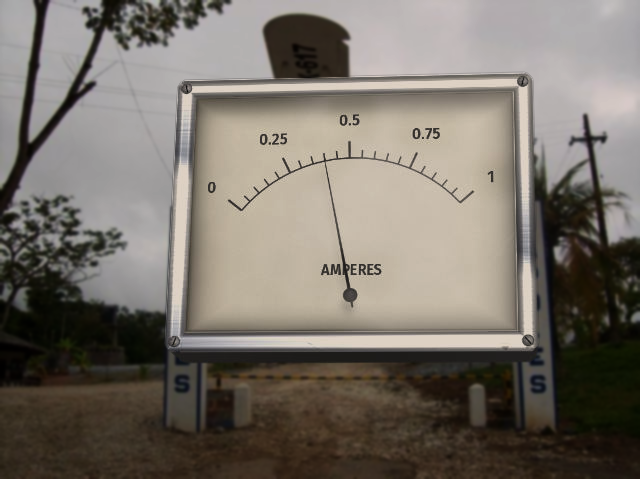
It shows value=0.4 unit=A
